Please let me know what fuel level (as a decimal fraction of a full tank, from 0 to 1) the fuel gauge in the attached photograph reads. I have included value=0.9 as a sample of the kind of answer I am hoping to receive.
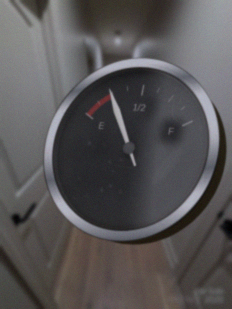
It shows value=0.25
